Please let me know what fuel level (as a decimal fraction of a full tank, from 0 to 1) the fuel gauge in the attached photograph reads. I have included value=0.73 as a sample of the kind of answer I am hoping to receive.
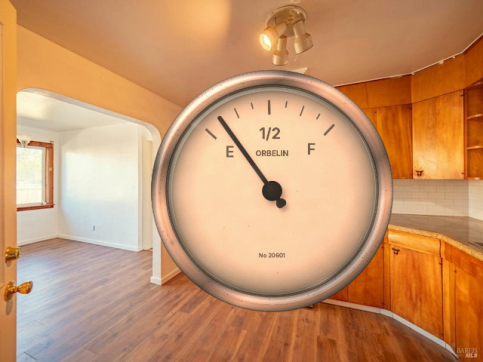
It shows value=0.125
